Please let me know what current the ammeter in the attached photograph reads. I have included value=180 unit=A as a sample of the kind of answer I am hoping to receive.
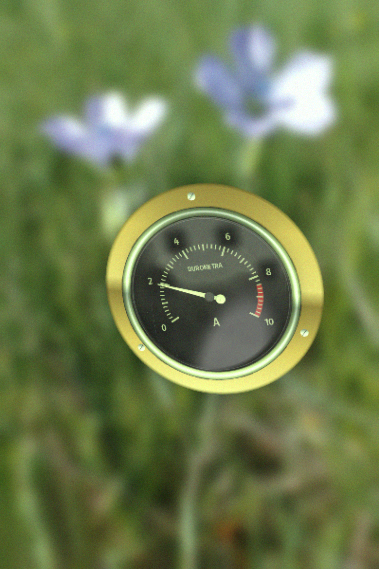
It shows value=2 unit=A
